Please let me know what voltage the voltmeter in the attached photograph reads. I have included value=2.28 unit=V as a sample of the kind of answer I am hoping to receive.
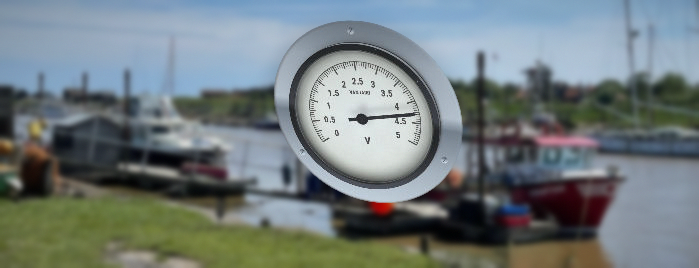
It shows value=4.25 unit=V
